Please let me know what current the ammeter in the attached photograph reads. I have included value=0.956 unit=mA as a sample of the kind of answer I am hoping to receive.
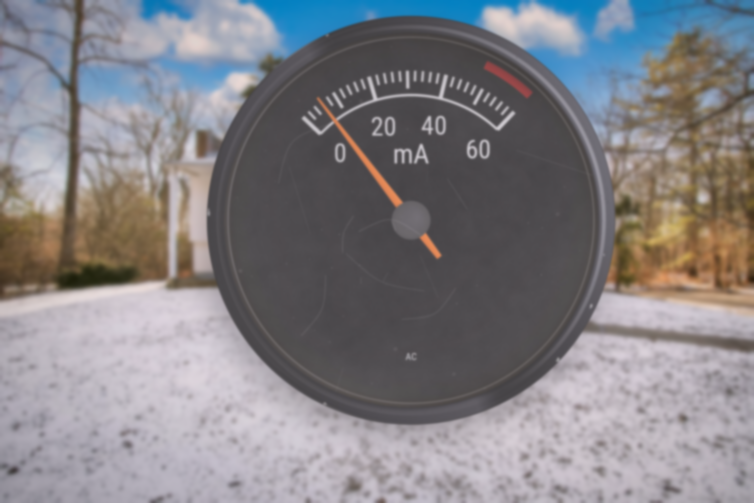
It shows value=6 unit=mA
